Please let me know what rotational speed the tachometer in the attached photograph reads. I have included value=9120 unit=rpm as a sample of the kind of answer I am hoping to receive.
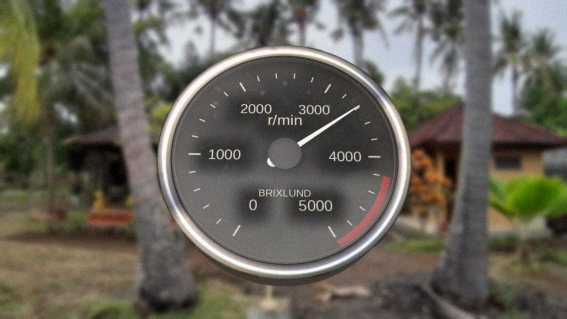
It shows value=3400 unit=rpm
